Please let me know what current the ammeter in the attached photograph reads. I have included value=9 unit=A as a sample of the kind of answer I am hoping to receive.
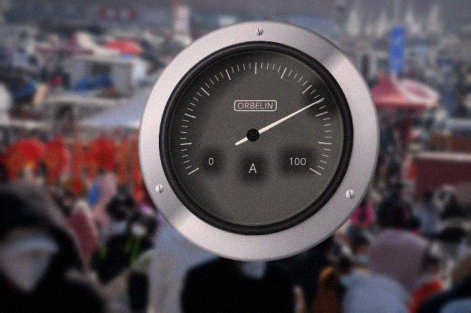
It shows value=76 unit=A
